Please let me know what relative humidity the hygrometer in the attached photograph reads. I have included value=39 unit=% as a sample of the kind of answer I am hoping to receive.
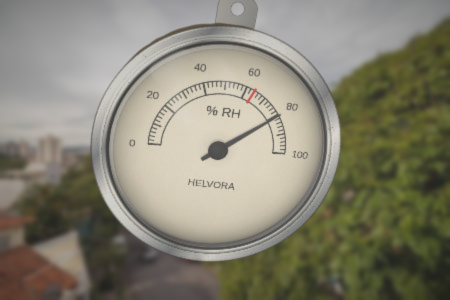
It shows value=80 unit=%
